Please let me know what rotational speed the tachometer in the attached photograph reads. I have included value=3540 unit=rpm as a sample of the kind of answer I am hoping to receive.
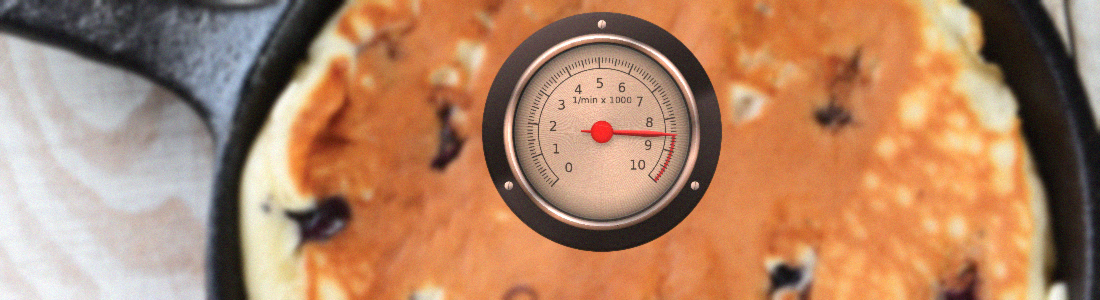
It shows value=8500 unit=rpm
